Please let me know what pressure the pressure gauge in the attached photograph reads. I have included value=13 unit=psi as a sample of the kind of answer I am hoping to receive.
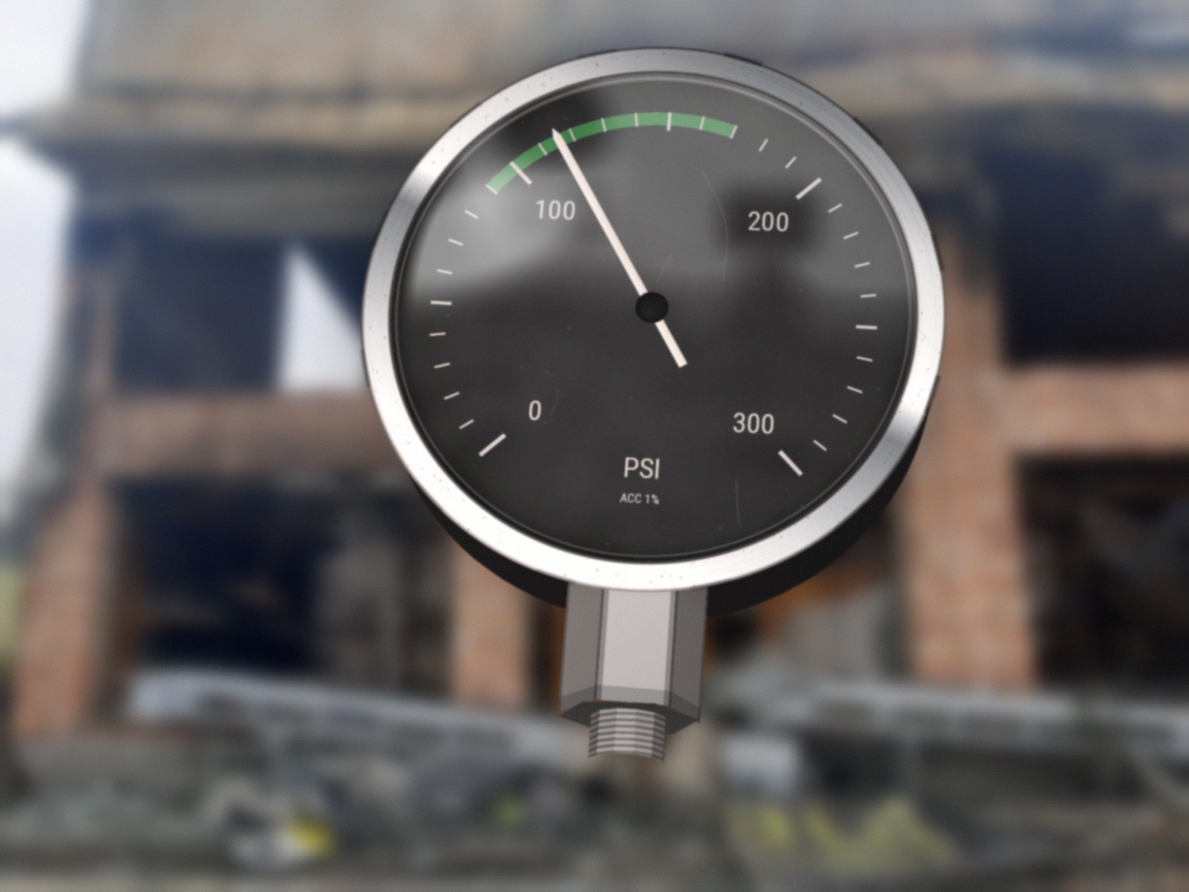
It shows value=115 unit=psi
